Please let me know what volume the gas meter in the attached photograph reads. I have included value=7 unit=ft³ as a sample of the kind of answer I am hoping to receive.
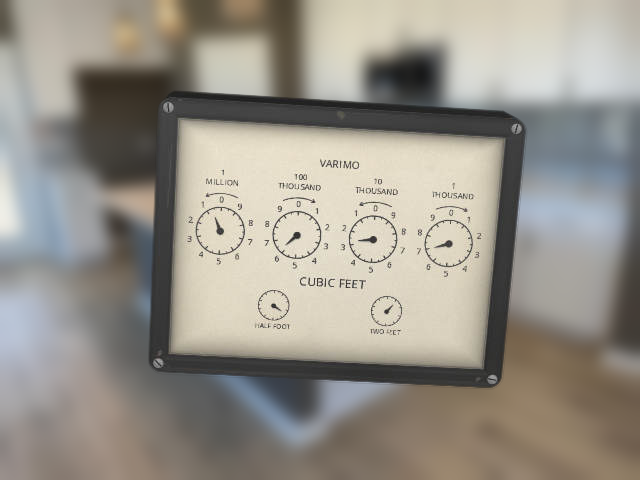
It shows value=62700 unit=ft³
